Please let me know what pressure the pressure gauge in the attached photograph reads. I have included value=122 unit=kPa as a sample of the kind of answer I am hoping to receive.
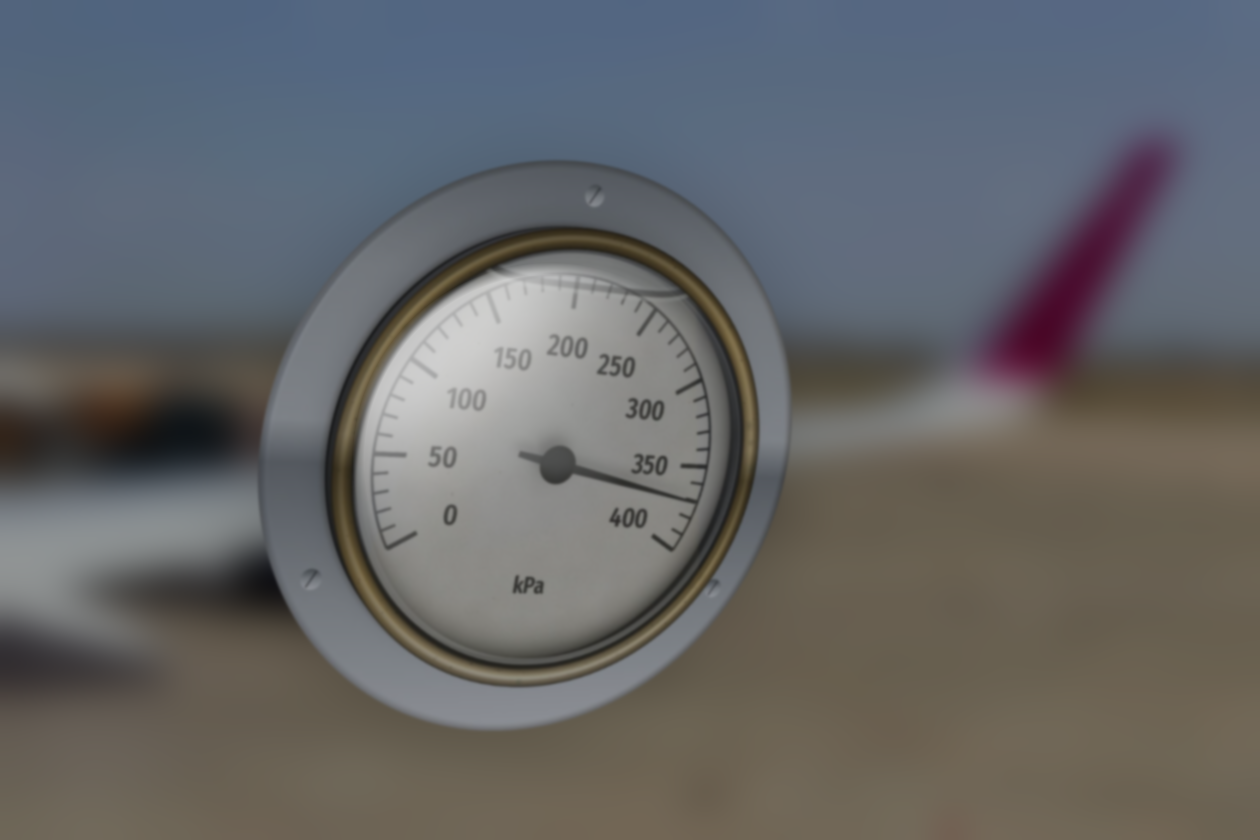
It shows value=370 unit=kPa
